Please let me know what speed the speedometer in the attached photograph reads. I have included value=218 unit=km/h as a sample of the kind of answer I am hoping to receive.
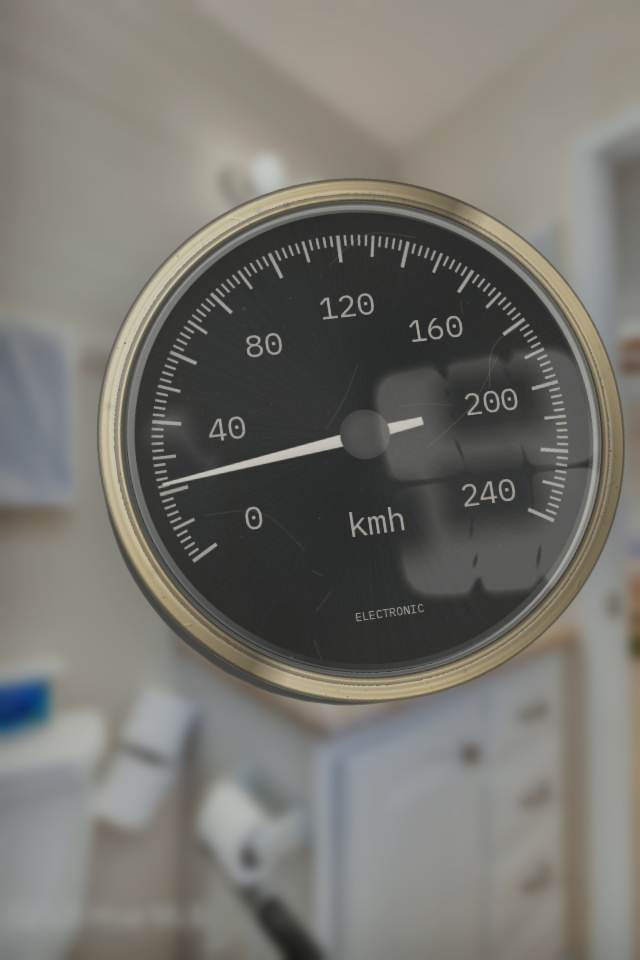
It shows value=22 unit=km/h
